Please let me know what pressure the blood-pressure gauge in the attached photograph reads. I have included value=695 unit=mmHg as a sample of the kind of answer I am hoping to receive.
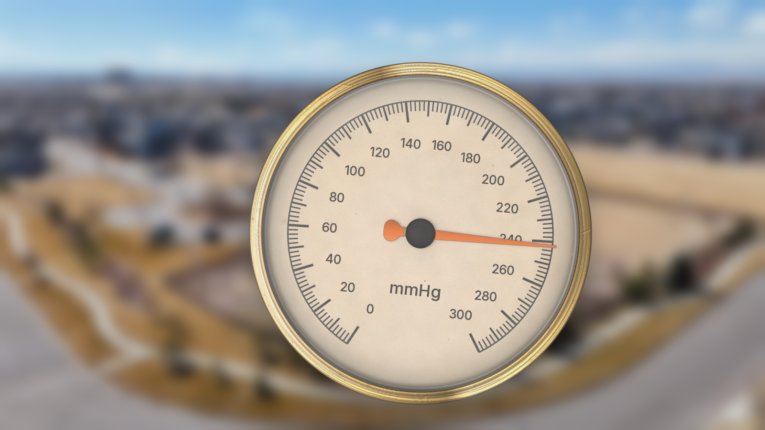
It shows value=242 unit=mmHg
